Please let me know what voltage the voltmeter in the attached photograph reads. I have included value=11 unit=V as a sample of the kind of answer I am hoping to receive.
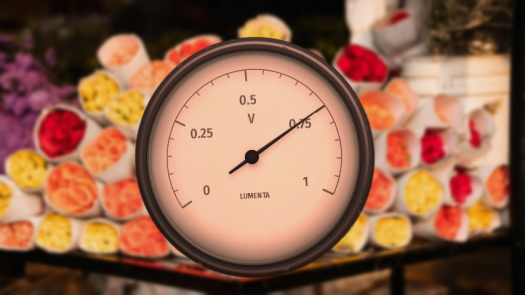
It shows value=0.75 unit=V
